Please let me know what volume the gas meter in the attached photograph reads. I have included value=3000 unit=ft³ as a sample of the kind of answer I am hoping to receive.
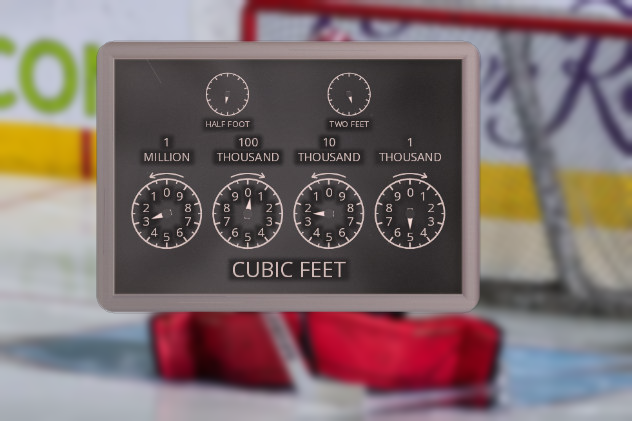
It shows value=302500 unit=ft³
